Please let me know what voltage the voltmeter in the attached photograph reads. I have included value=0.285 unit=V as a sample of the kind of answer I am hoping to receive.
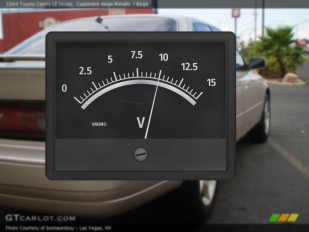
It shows value=10 unit=V
